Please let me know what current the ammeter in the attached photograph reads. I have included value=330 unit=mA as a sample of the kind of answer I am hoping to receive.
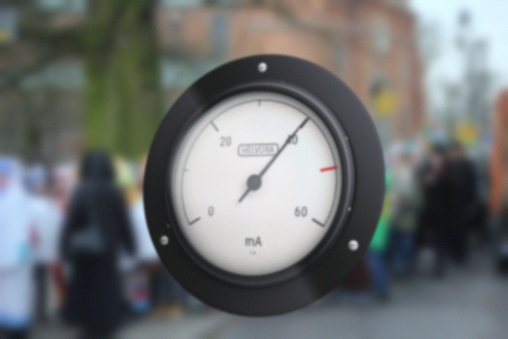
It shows value=40 unit=mA
